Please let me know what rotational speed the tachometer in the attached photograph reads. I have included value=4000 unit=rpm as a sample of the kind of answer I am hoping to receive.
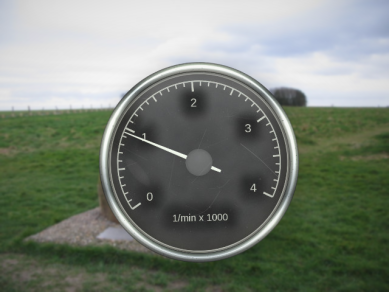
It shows value=950 unit=rpm
